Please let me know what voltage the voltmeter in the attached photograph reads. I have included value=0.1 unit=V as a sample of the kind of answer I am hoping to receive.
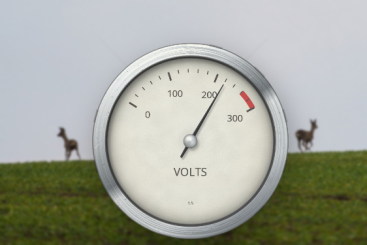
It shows value=220 unit=V
